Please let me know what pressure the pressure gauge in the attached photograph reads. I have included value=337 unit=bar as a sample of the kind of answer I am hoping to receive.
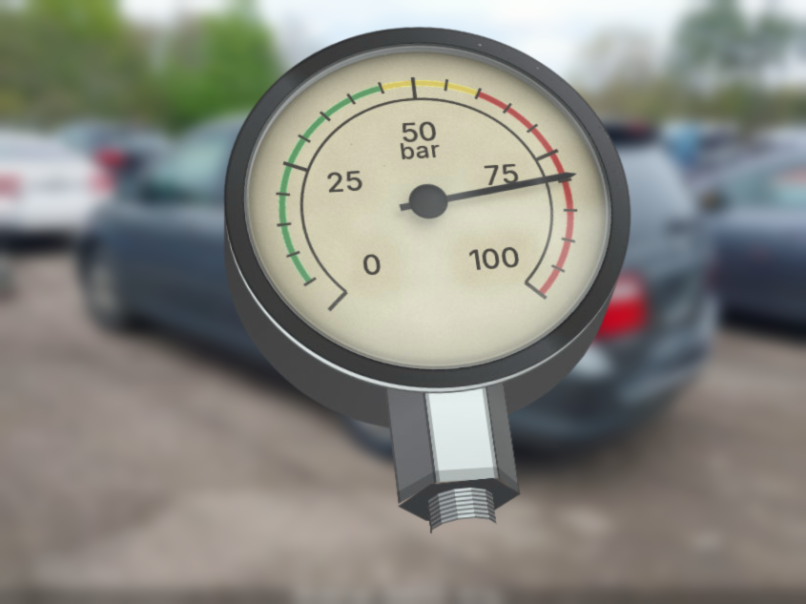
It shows value=80 unit=bar
